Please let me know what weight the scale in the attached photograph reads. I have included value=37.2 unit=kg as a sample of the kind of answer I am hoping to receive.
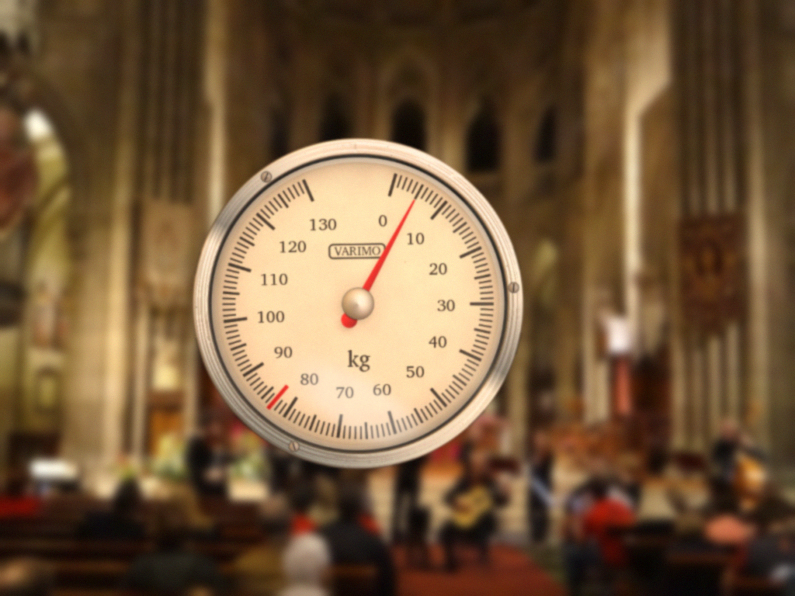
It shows value=5 unit=kg
